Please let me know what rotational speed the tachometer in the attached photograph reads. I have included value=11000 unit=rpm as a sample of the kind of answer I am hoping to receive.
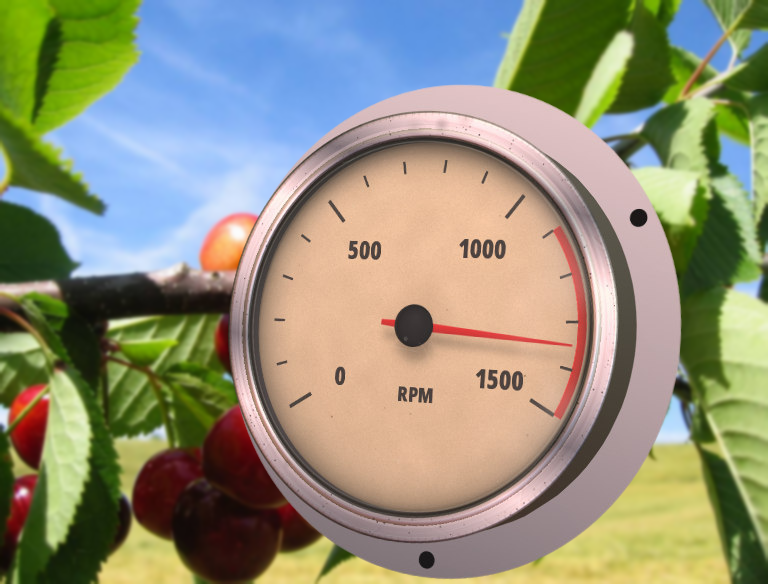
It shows value=1350 unit=rpm
